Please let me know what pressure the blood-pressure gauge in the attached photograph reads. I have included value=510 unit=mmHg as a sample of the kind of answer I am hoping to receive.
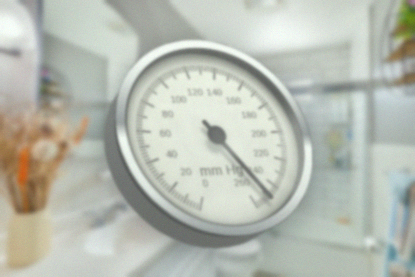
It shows value=250 unit=mmHg
